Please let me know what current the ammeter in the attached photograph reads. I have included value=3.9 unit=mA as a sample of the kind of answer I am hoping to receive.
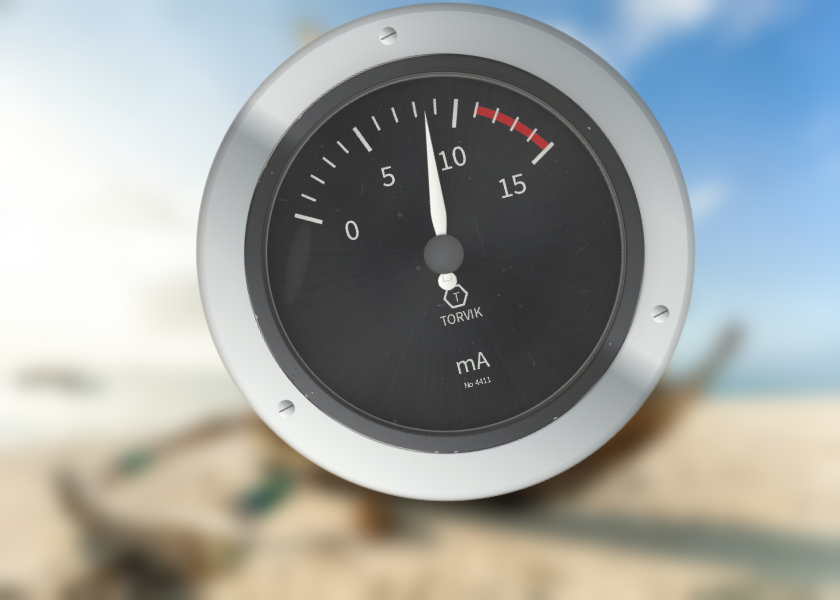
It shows value=8.5 unit=mA
